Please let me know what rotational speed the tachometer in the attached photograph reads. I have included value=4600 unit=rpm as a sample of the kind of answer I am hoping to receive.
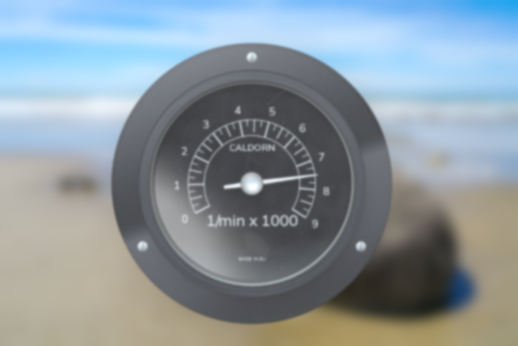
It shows value=7500 unit=rpm
